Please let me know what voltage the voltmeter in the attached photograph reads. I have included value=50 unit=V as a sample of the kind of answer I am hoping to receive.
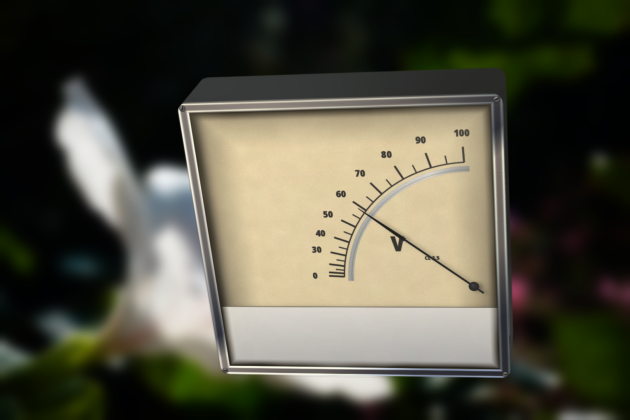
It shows value=60 unit=V
